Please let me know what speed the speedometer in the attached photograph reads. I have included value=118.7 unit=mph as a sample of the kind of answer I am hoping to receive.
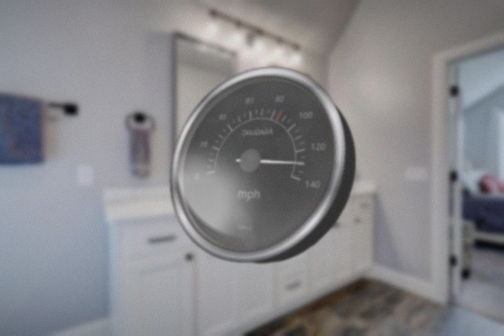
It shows value=130 unit=mph
